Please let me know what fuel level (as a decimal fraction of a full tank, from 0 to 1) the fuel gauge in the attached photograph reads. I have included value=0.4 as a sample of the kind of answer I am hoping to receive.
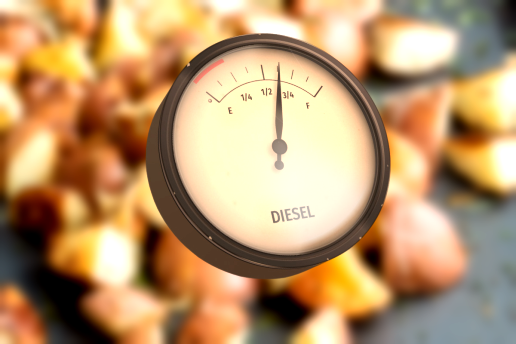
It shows value=0.625
